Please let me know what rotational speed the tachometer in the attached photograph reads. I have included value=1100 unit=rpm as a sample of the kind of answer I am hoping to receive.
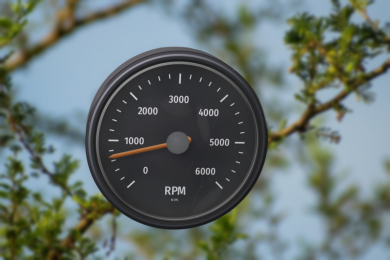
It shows value=700 unit=rpm
